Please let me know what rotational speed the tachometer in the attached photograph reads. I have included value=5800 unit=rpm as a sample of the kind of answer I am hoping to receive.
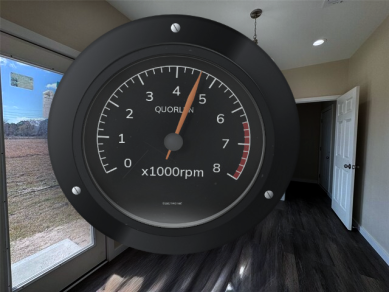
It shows value=4600 unit=rpm
